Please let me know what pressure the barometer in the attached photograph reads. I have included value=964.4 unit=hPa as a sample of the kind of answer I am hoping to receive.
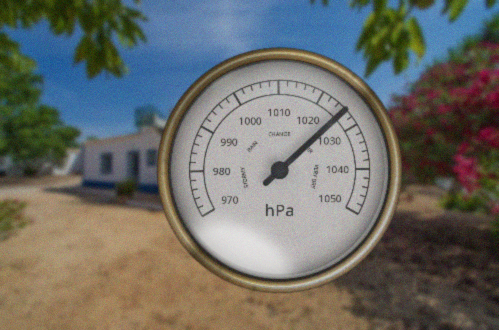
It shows value=1026 unit=hPa
